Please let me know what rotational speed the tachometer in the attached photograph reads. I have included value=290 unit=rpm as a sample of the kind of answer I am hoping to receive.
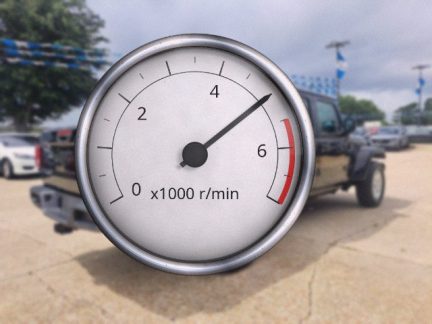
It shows value=5000 unit=rpm
